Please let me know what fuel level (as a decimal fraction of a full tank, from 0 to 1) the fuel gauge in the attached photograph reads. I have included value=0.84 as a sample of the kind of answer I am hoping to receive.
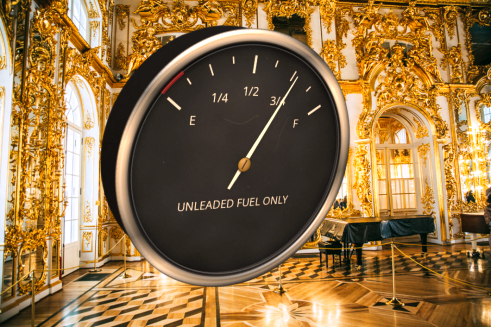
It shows value=0.75
